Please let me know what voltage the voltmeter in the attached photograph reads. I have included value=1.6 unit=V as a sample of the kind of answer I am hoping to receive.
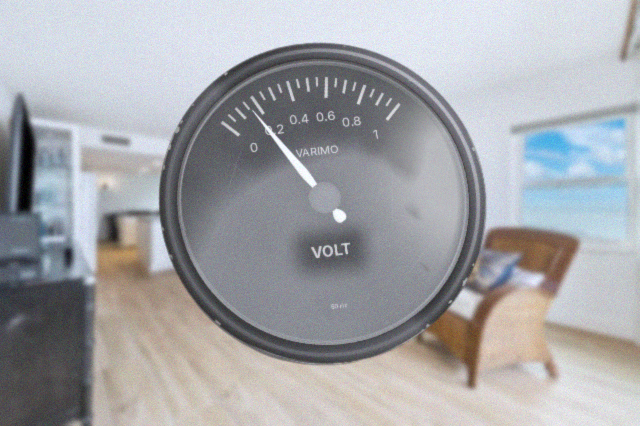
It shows value=0.15 unit=V
